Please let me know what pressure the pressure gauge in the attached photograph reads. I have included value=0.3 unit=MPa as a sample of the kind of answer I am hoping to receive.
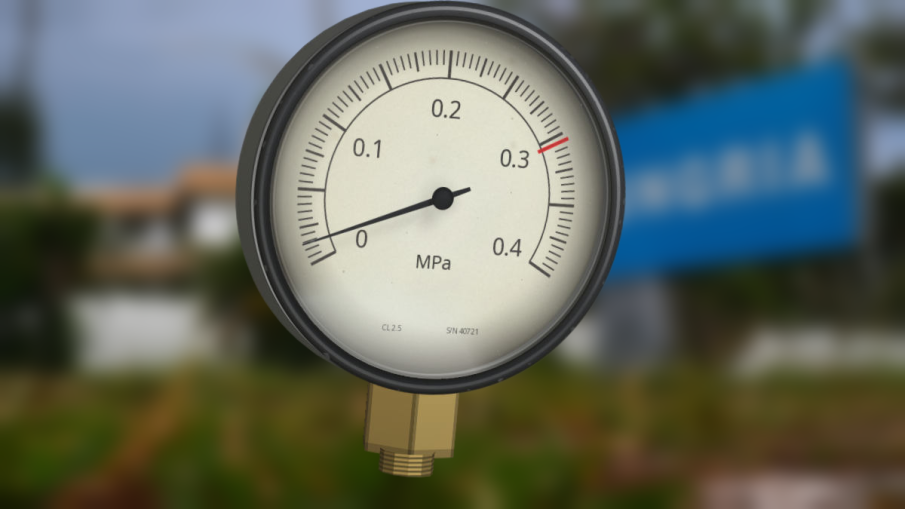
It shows value=0.015 unit=MPa
